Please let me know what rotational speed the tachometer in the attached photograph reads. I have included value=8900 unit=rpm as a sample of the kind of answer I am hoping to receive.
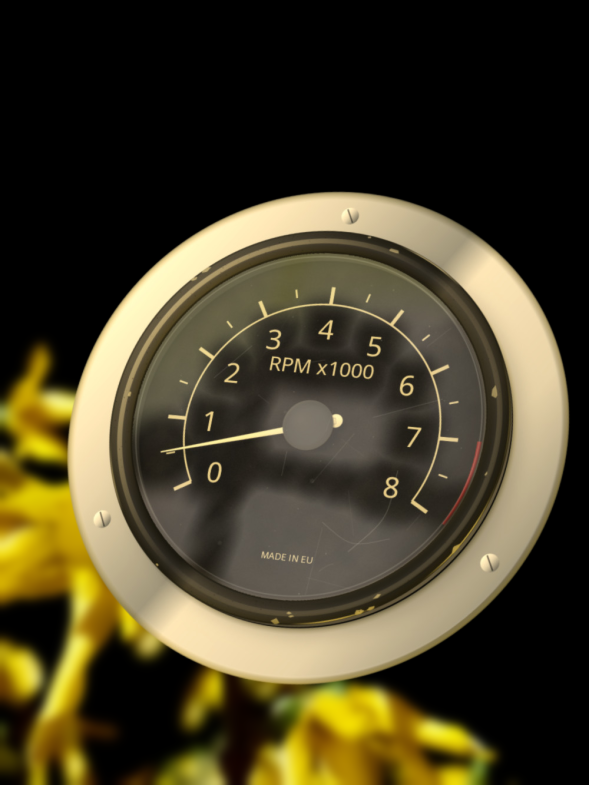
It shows value=500 unit=rpm
